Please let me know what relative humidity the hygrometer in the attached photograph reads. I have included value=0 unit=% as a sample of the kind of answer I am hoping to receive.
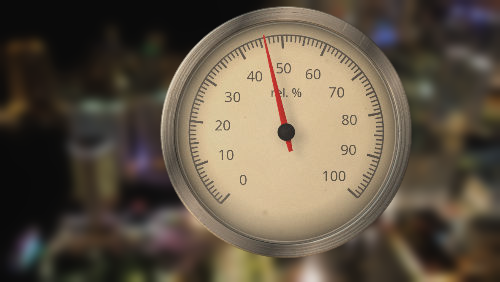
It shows value=46 unit=%
